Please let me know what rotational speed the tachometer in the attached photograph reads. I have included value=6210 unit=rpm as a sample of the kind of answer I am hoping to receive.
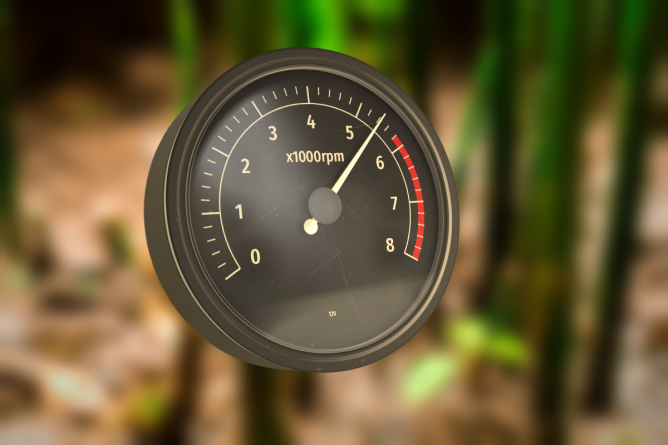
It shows value=5400 unit=rpm
